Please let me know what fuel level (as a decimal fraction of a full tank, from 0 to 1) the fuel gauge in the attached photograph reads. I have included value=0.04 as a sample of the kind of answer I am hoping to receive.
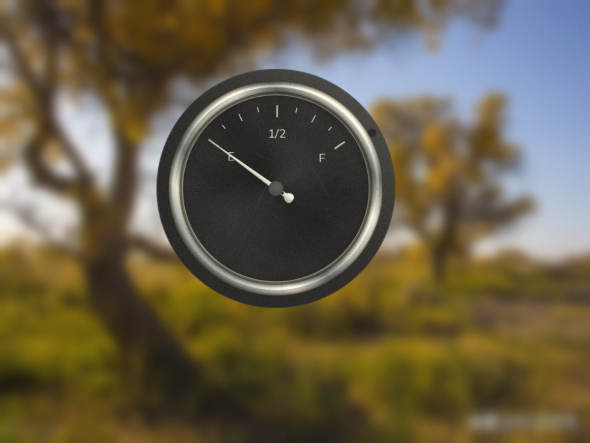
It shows value=0
